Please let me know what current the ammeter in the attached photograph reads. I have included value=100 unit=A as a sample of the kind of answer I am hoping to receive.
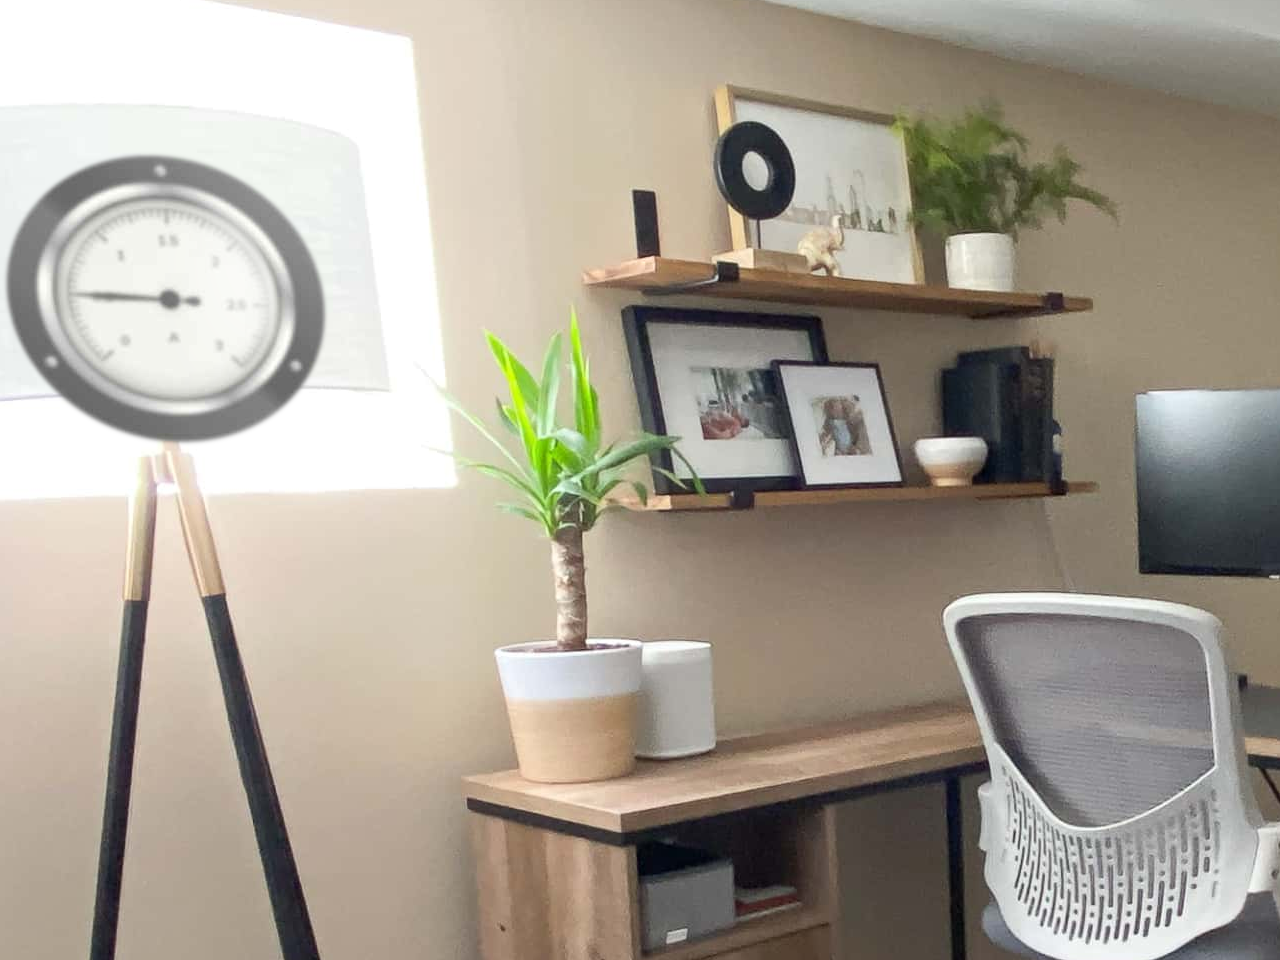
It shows value=0.5 unit=A
